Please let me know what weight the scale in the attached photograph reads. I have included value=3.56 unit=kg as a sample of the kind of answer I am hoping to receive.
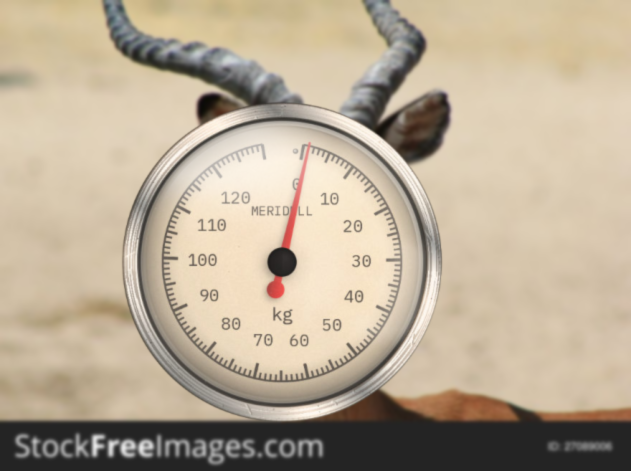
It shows value=1 unit=kg
